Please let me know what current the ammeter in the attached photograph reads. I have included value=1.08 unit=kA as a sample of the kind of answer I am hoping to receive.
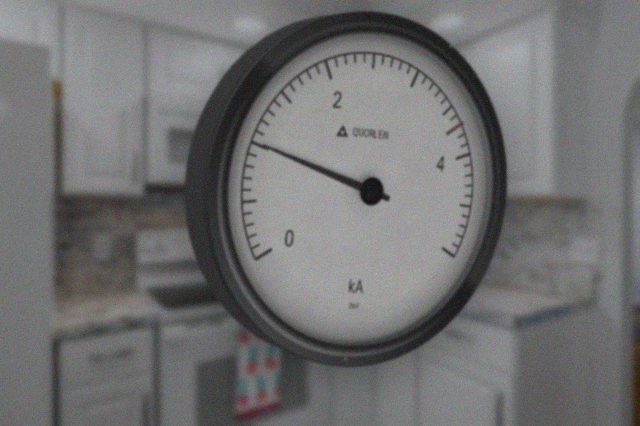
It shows value=1 unit=kA
